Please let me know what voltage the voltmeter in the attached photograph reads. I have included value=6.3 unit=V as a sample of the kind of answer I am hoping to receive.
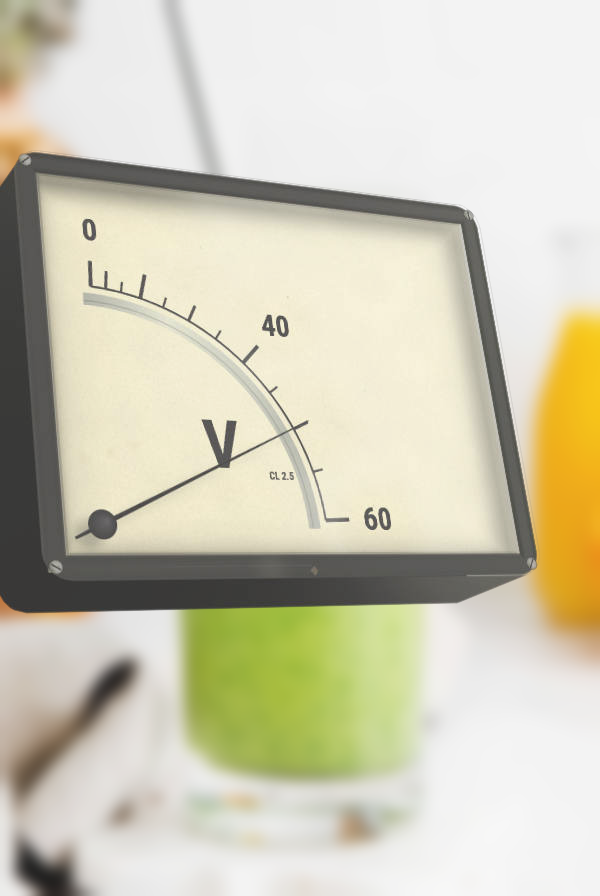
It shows value=50 unit=V
